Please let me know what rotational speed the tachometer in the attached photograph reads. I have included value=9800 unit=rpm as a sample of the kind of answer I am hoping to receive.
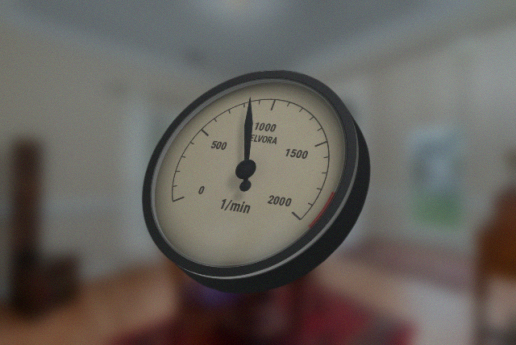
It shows value=850 unit=rpm
